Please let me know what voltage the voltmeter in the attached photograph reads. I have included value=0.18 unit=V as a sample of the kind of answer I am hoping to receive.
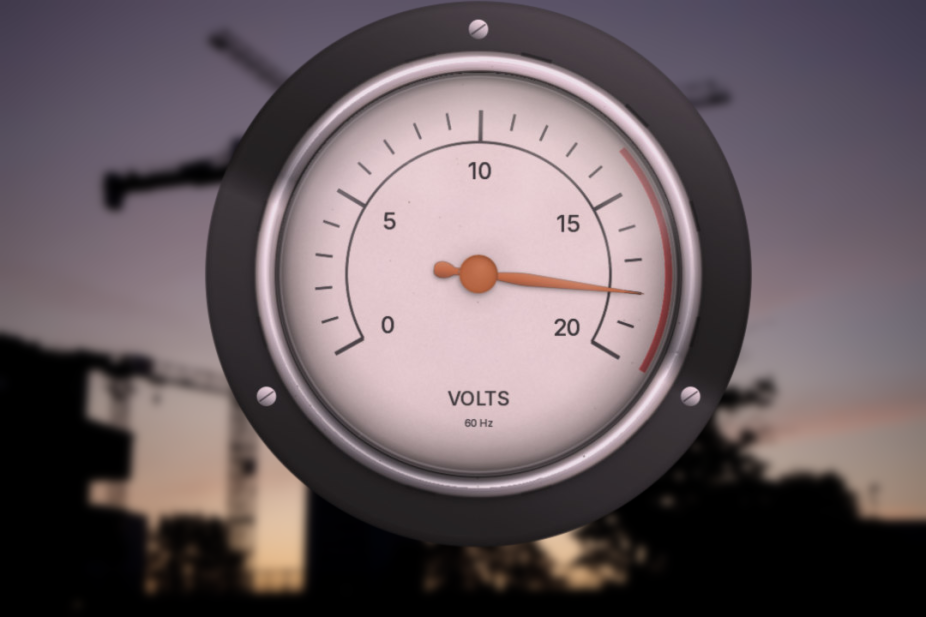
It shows value=18 unit=V
